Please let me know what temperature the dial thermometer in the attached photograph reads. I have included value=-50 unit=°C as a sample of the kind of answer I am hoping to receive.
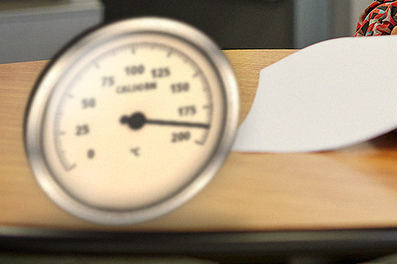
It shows value=187.5 unit=°C
